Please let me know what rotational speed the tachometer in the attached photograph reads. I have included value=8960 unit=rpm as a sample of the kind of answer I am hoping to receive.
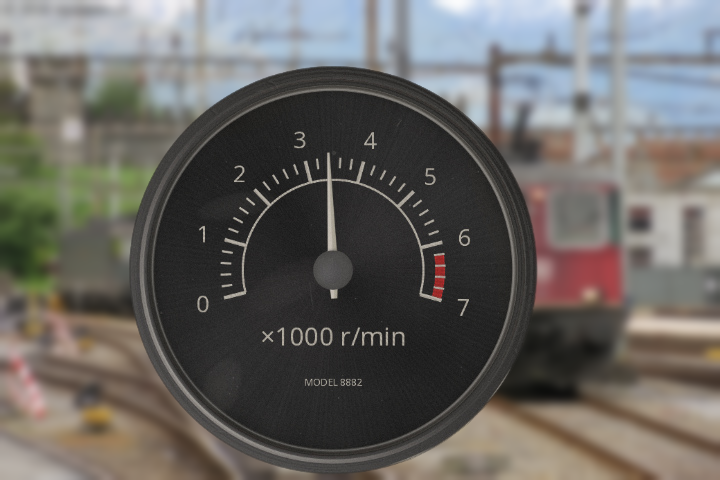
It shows value=3400 unit=rpm
